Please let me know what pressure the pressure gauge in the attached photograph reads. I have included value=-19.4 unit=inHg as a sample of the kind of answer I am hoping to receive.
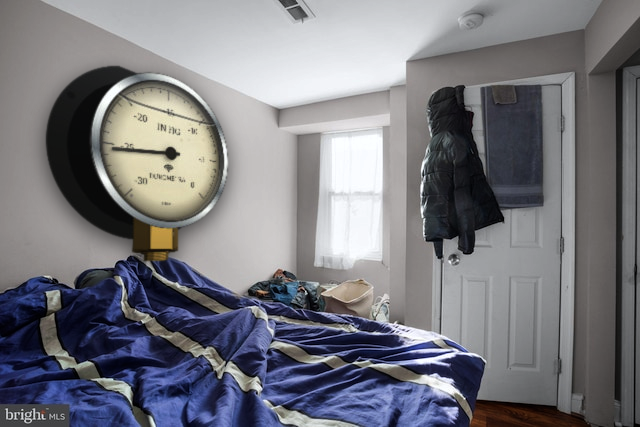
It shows value=-25.5 unit=inHg
